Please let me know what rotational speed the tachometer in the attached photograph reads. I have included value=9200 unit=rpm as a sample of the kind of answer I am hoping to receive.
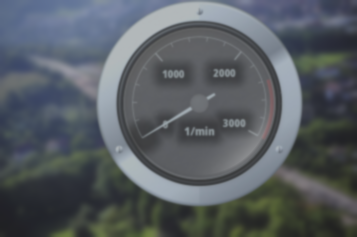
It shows value=0 unit=rpm
